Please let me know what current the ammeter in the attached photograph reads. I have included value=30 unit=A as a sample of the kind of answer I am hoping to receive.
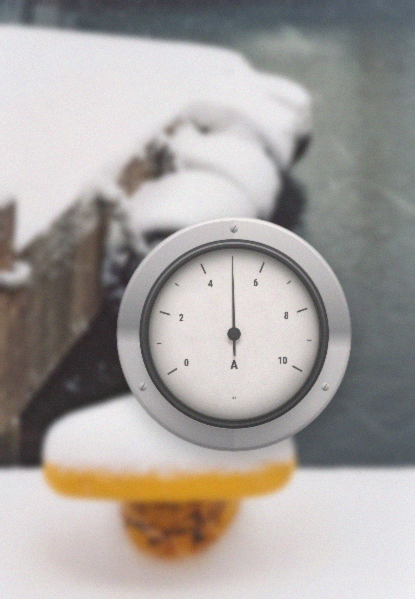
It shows value=5 unit=A
